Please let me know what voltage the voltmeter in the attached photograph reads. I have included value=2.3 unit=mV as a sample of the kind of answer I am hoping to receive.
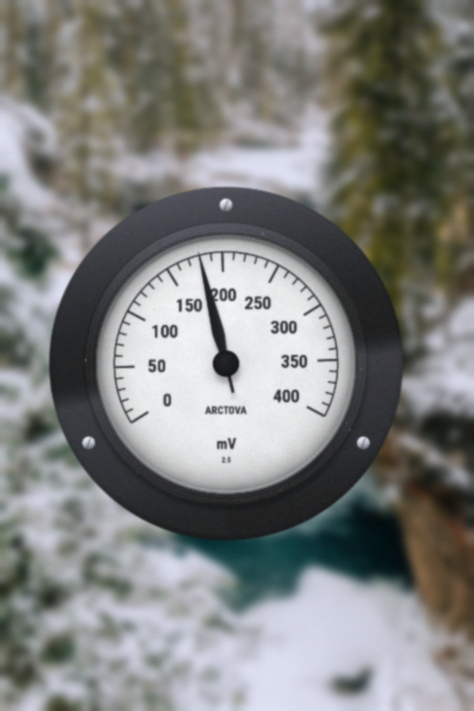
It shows value=180 unit=mV
